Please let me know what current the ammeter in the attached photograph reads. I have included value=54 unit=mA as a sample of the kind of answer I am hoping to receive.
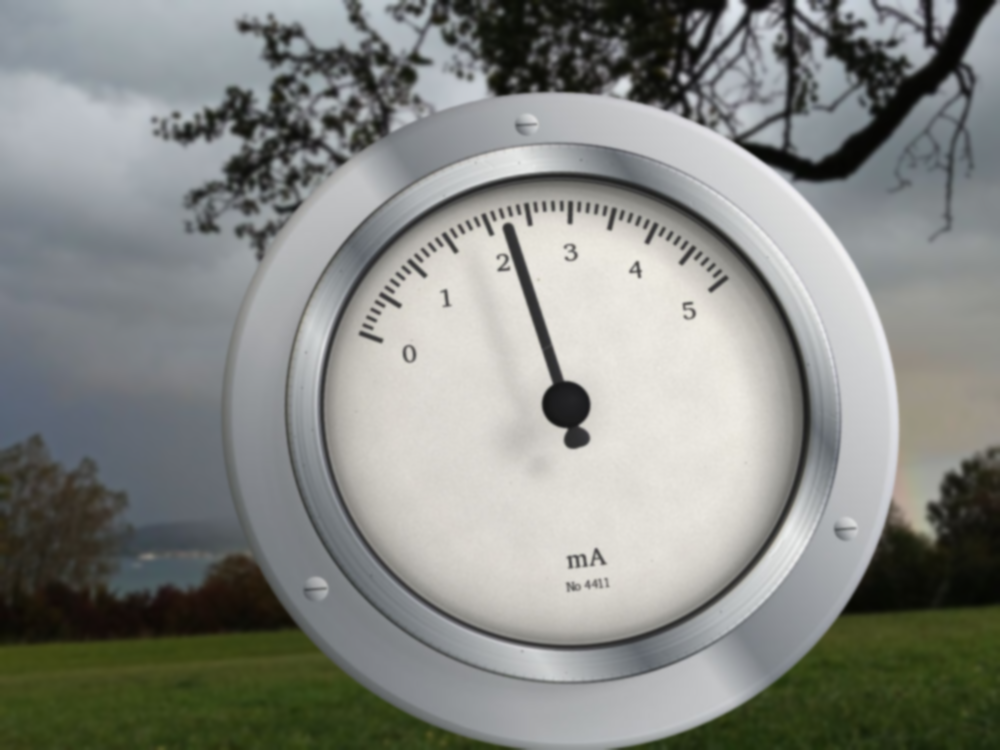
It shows value=2.2 unit=mA
